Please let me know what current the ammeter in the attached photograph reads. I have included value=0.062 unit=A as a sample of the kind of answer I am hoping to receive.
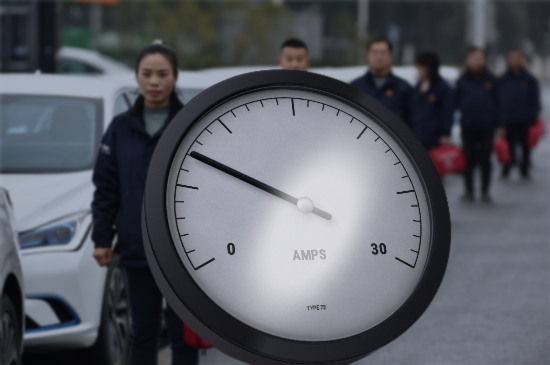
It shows value=7 unit=A
